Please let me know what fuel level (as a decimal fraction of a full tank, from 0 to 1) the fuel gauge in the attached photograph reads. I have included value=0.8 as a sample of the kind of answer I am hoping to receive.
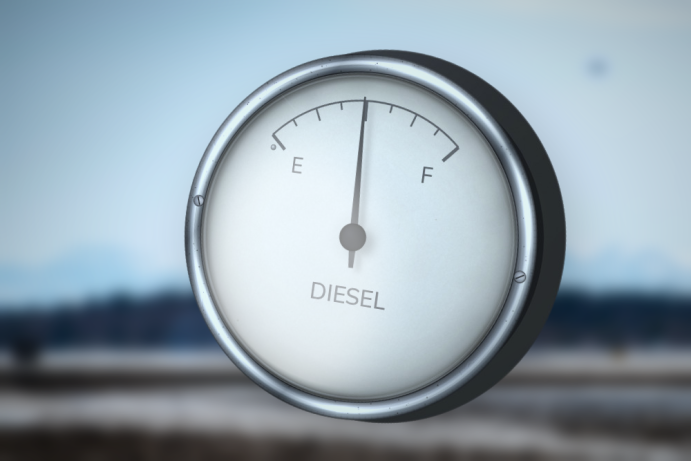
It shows value=0.5
